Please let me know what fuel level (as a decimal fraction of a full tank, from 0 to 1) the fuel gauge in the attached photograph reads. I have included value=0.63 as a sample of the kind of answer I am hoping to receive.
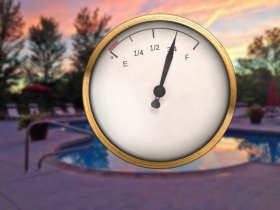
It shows value=0.75
